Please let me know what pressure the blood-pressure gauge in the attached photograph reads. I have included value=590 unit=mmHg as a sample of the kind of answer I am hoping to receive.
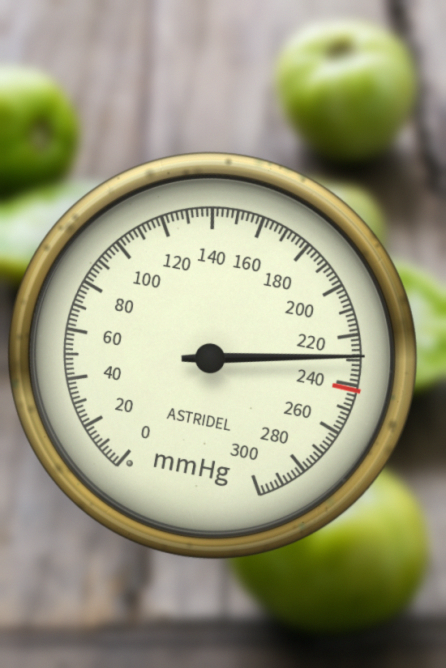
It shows value=228 unit=mmHg
